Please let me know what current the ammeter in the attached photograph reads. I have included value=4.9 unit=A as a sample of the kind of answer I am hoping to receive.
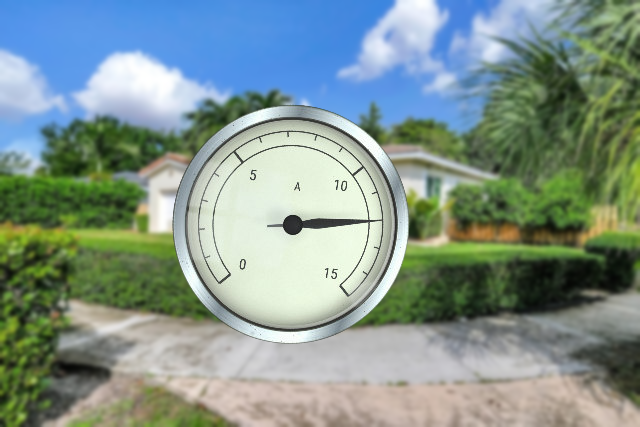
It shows value=12 unit=A
